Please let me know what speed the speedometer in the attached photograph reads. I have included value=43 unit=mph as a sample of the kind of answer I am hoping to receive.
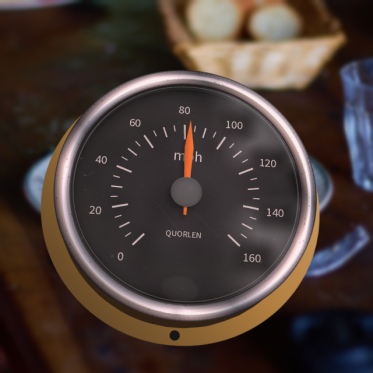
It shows value=82.5 unit=mph
